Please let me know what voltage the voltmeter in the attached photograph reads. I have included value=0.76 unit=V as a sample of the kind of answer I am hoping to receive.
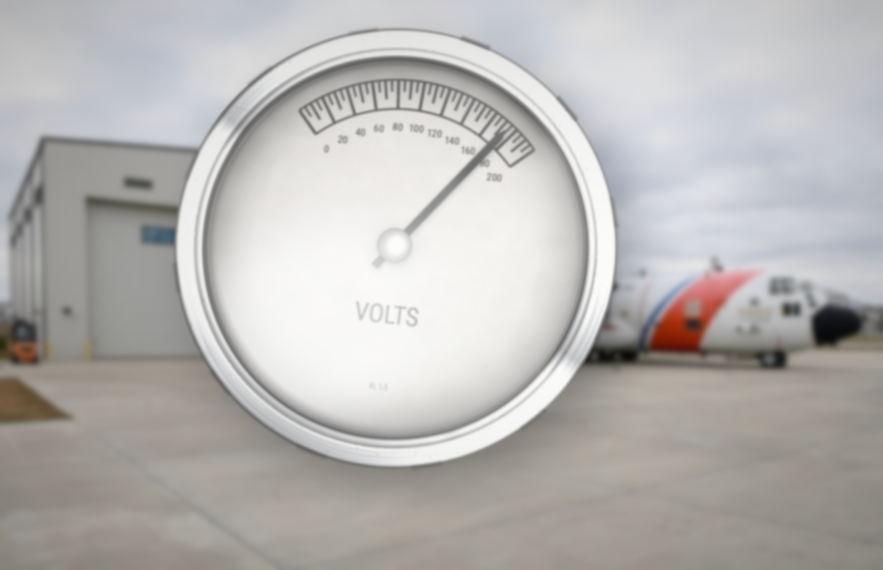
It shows value=175 unit=V
